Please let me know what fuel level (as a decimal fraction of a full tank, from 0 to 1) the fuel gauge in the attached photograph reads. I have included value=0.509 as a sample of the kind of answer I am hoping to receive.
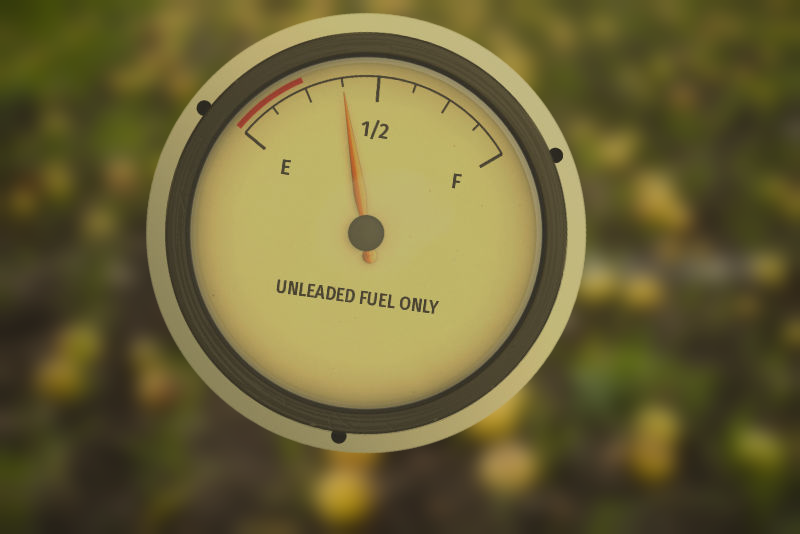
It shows value=0.375
